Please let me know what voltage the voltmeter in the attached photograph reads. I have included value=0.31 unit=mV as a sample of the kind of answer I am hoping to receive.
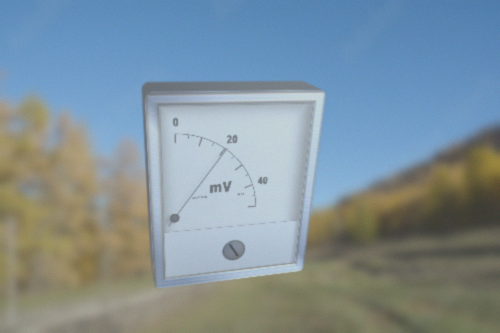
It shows value=20 unit=mV
